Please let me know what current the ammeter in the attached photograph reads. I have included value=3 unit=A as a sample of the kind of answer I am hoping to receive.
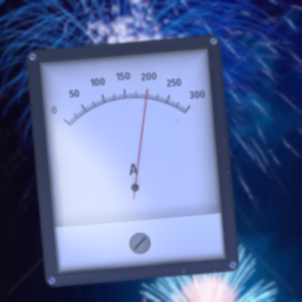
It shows value=200 unit=A
